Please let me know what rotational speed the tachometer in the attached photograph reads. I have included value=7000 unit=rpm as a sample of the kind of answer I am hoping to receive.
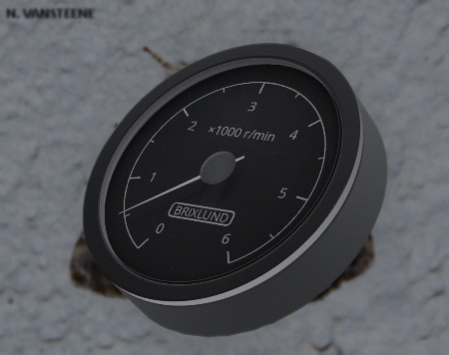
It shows value=500 unit=rpm
